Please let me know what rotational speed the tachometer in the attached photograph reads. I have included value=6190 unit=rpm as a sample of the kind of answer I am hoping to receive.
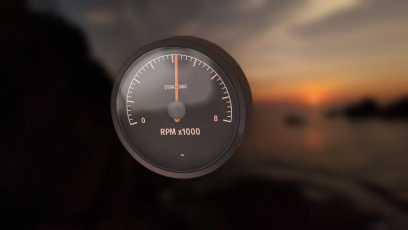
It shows value=4200 unit=rpm
